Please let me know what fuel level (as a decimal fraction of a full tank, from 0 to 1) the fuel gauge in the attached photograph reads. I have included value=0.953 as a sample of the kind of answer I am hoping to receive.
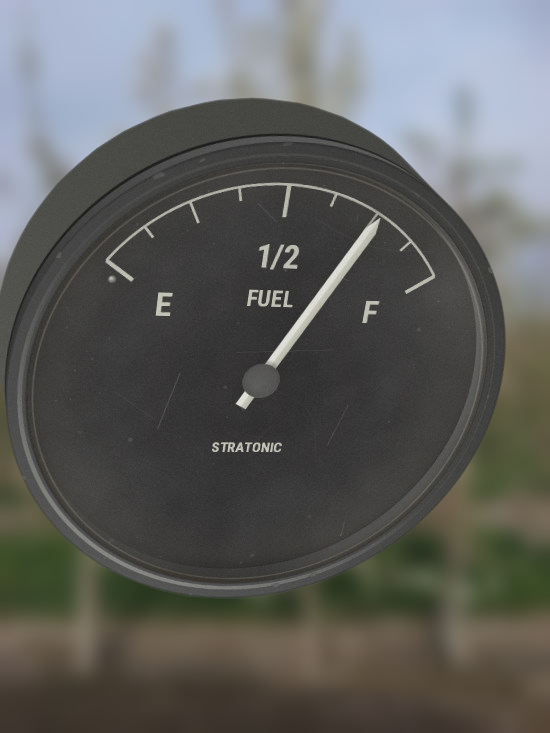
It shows value=0.75
